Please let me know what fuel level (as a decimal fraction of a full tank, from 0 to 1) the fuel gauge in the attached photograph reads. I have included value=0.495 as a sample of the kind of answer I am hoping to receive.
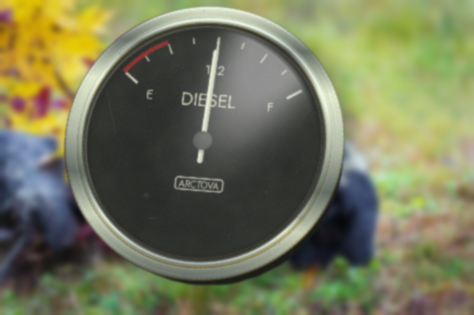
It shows value=0.5
